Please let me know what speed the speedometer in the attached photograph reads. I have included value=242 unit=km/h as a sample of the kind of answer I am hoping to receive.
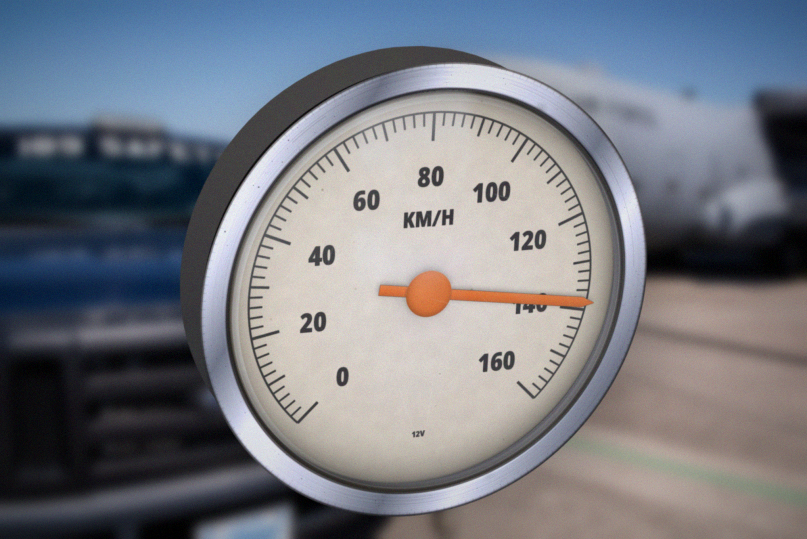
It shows value=138 unit=km/h
